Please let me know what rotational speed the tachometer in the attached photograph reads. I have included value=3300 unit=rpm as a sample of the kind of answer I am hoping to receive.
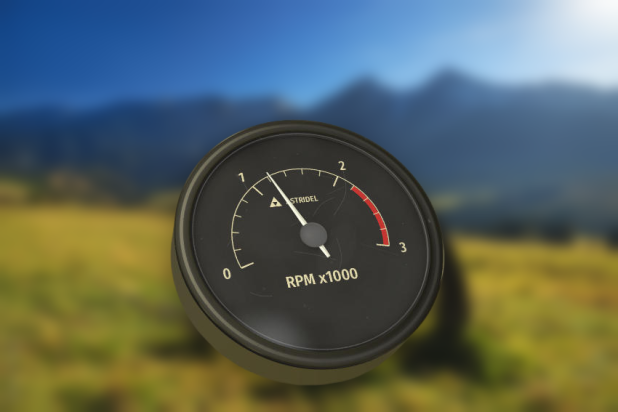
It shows value=1200 unit=rpm
